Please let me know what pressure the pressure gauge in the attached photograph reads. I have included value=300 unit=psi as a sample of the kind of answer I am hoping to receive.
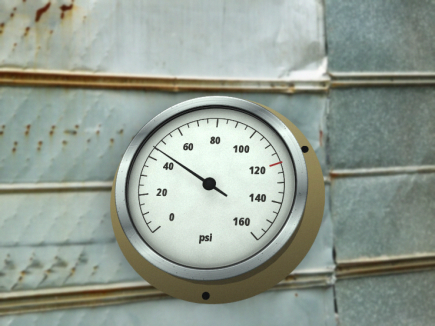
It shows value=45 unit=psi
